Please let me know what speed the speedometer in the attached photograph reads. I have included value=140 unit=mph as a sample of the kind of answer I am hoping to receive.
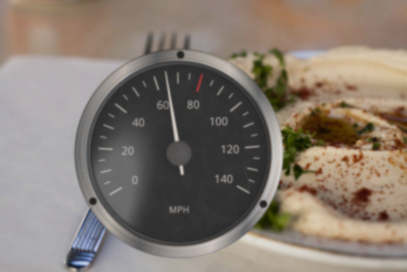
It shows value=65 unit=mph
